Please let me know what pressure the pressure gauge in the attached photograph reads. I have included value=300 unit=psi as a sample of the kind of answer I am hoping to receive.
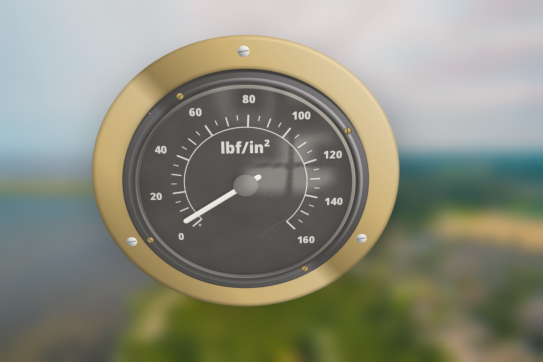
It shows value=5 unit=psi
